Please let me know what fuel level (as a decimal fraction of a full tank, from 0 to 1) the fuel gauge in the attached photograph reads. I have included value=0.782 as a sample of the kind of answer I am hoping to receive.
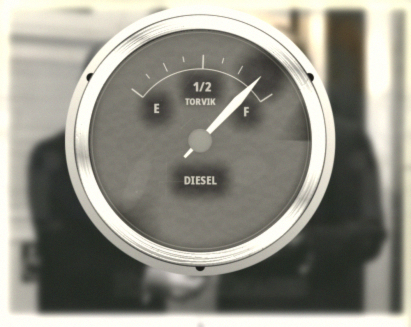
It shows value=0.875
